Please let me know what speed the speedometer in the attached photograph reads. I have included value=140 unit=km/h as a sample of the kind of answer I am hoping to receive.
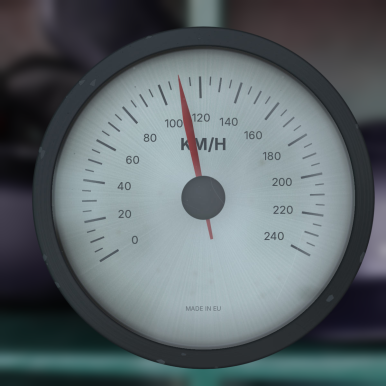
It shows value=110 unit=km/h
